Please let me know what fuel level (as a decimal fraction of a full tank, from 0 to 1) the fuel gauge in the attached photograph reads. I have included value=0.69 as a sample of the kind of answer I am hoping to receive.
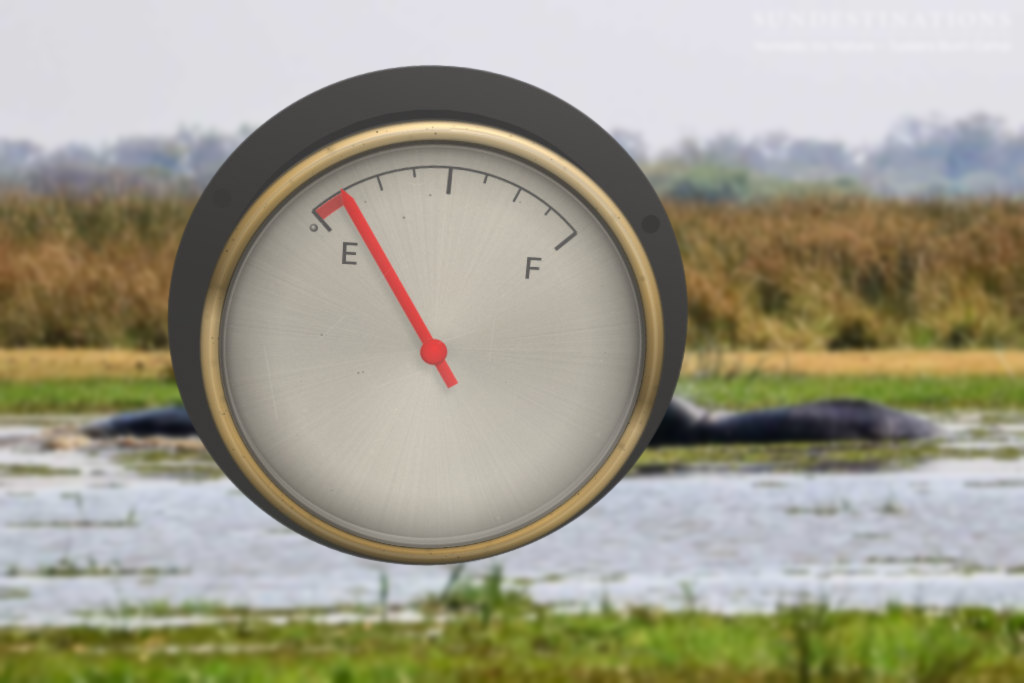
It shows value=0.125
